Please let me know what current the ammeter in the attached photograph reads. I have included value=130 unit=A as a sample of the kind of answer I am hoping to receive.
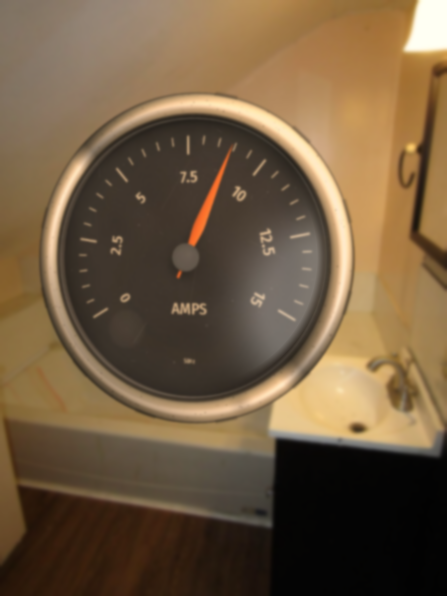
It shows value=9 unit=A
